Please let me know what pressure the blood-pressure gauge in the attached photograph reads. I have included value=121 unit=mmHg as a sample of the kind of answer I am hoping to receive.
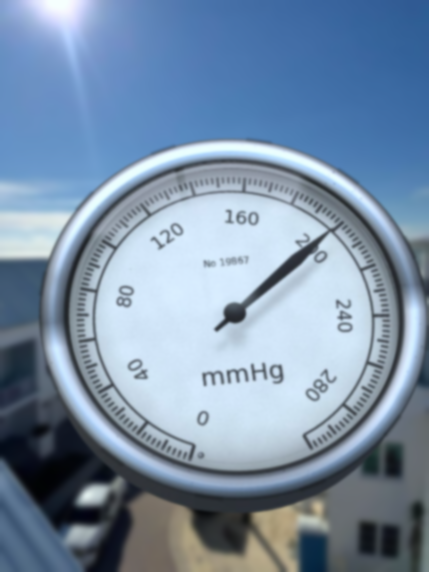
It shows value=200 unit=mmHg
